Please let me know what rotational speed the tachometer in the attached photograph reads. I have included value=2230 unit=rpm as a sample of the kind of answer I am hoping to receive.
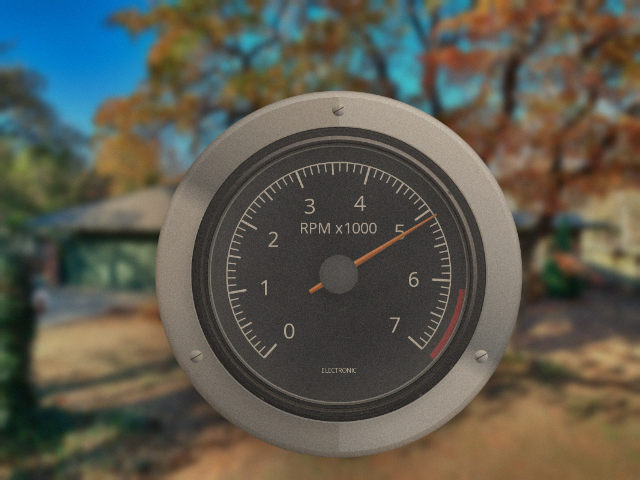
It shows value=5100 unit=rpm
